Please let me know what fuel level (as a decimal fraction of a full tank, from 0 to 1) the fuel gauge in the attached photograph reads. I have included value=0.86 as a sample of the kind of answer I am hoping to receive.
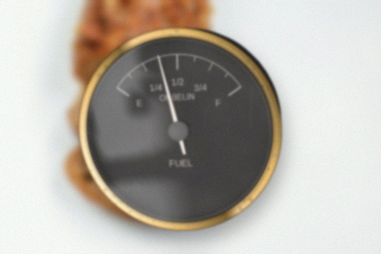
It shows value=0.375
